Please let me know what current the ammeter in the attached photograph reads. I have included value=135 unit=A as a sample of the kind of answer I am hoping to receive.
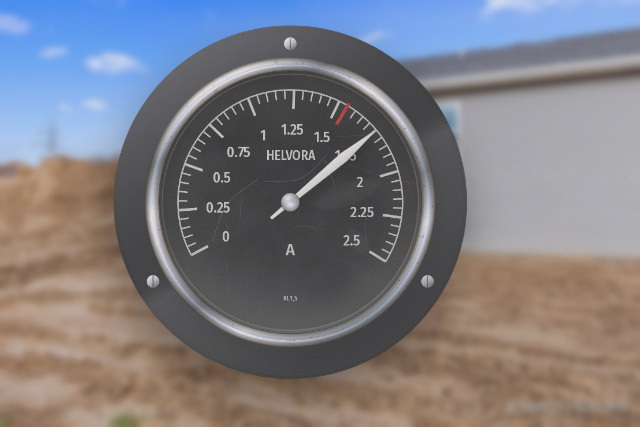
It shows value=1.75 unit=A
